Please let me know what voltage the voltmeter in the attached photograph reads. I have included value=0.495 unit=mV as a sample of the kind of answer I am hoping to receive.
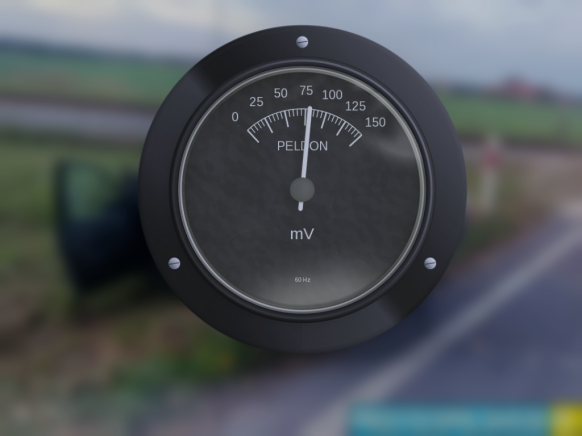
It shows value=80 unit=mV
